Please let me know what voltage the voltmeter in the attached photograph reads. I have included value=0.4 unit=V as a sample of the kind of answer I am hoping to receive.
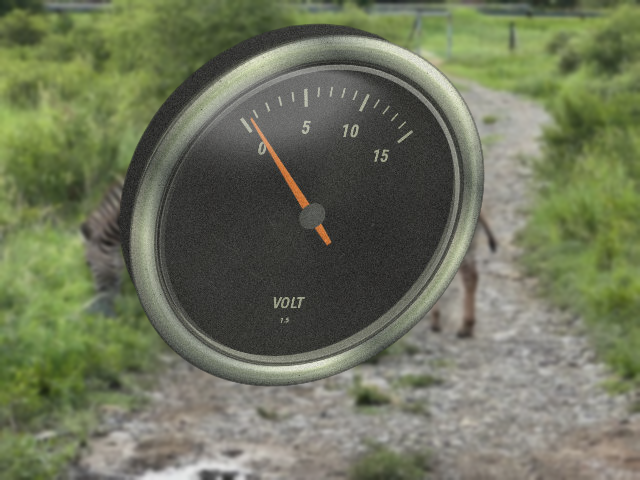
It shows value=0.5 unit=V
